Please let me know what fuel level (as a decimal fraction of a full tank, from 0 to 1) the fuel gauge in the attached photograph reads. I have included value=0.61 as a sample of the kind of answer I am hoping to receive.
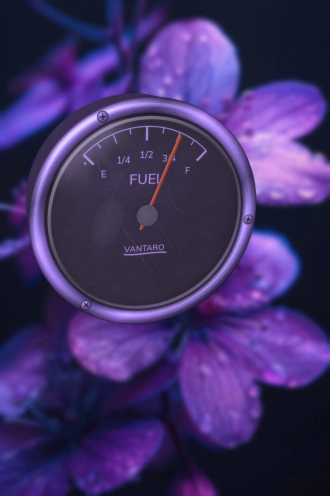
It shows value=0.75
